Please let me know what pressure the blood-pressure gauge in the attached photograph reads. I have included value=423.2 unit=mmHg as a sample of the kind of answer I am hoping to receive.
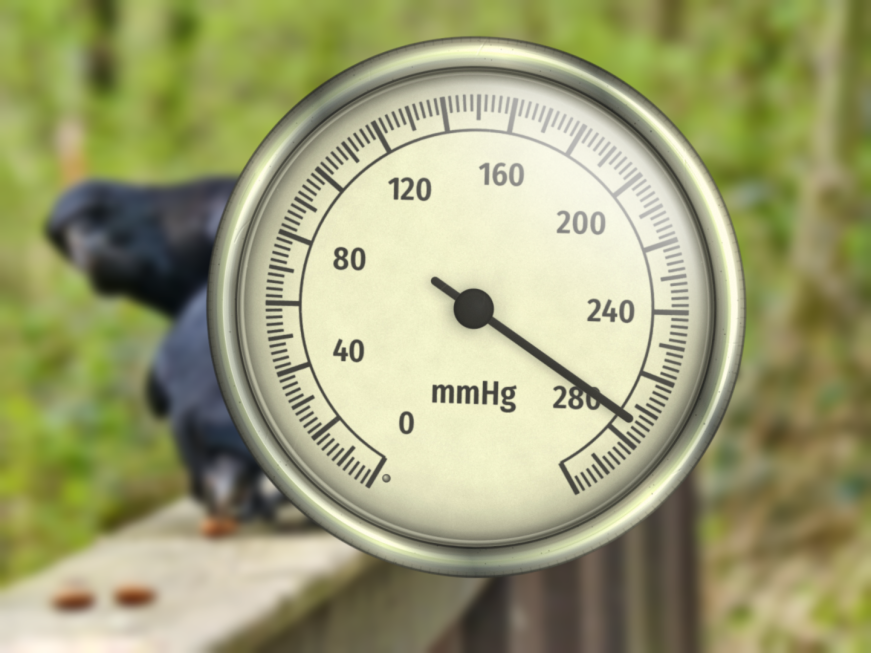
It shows value=274 unit=mmHg
